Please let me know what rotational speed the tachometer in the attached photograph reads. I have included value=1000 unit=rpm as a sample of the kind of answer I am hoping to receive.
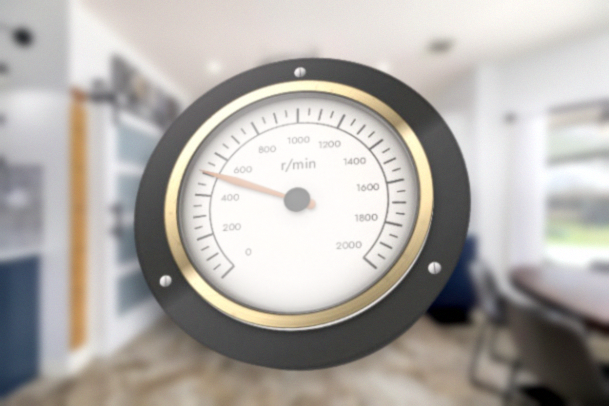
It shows value=500 unit=rpm
